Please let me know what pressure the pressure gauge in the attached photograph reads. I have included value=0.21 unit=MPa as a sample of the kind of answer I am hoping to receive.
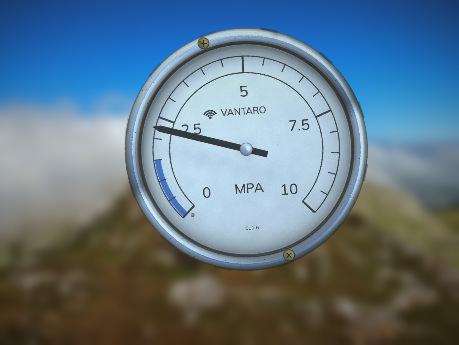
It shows value=2.25 unit=MPa
